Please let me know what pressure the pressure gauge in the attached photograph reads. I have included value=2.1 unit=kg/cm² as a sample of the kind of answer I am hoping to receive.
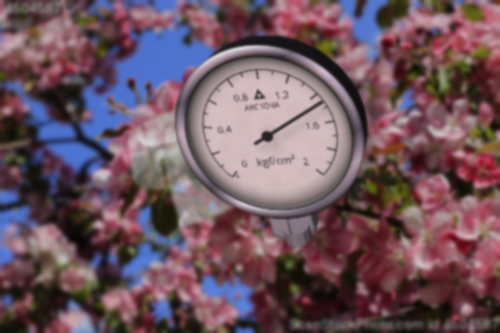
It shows value=1.45 unit=kg/cm²
